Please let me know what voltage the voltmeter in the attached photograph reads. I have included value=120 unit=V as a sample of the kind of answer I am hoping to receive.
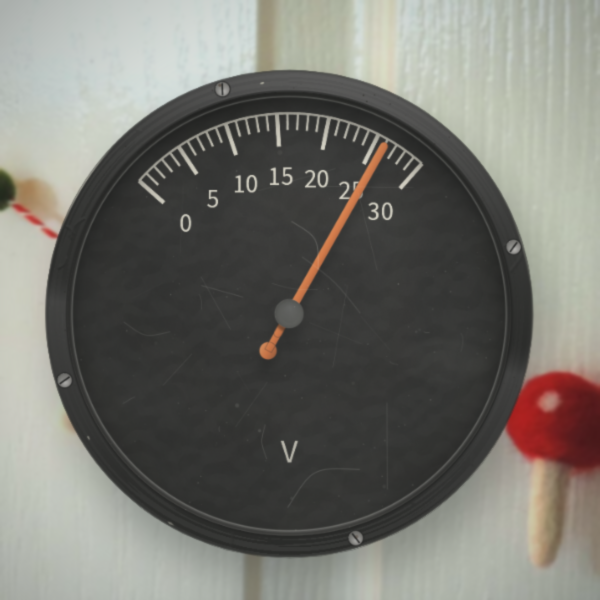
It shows value=26 unit=V
